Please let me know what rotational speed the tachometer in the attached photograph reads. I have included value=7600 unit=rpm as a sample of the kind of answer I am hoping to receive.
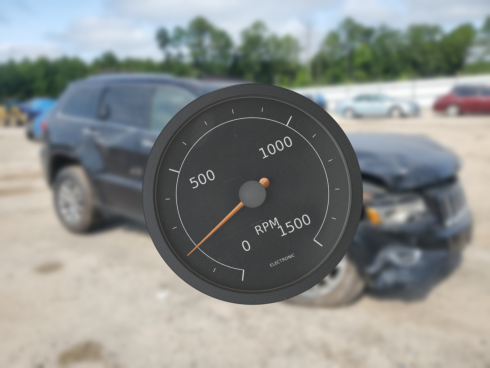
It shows value=200 unit=rpm
